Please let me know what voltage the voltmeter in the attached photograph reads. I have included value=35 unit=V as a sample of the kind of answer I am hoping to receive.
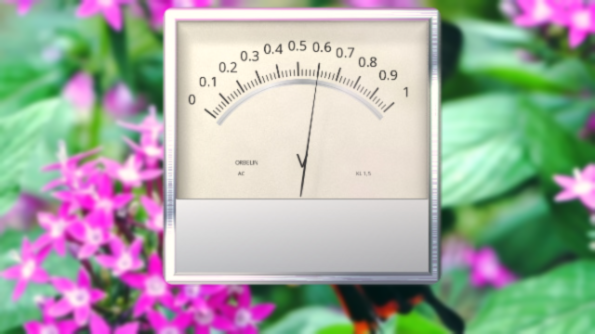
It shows value=0.6 unit=V
